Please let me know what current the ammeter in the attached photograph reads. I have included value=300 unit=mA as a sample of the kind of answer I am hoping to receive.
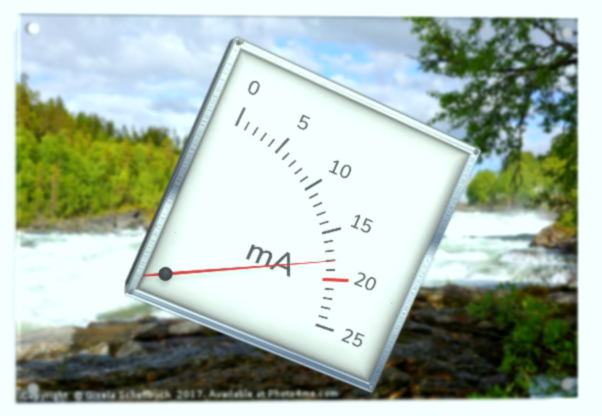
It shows value=18 unit=mA
